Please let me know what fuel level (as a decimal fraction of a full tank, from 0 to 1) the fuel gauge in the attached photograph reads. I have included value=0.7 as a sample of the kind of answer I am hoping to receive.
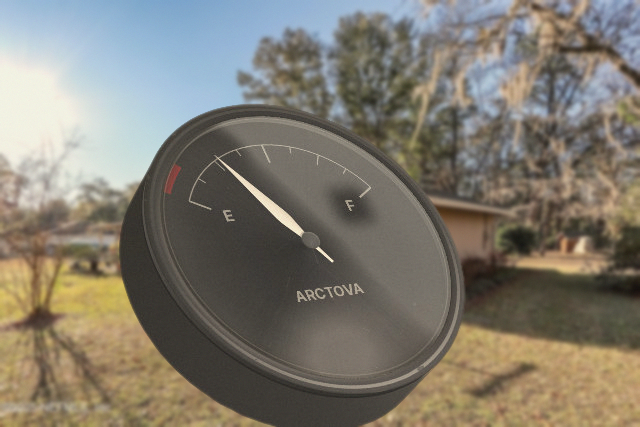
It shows value=0.25
